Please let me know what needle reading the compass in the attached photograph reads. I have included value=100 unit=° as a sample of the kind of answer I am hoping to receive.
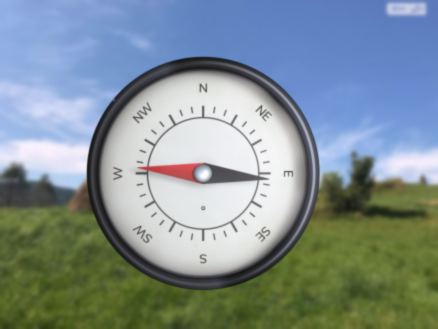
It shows value=275 unit=°
